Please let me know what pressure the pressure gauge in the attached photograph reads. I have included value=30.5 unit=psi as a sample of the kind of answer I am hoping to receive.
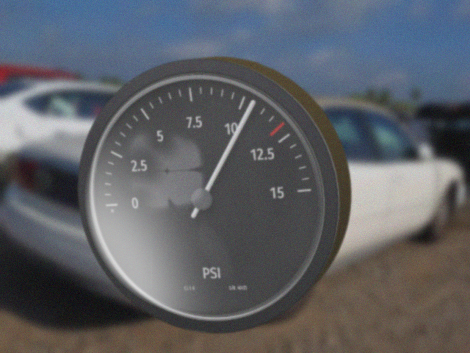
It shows value=10.5 unit=psi
